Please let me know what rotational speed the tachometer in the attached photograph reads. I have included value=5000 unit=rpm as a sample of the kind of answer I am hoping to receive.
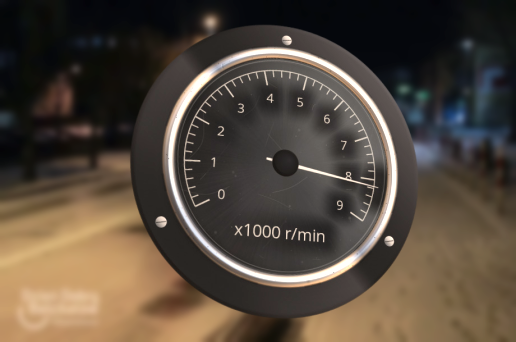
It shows value=8200 unit=rpm
